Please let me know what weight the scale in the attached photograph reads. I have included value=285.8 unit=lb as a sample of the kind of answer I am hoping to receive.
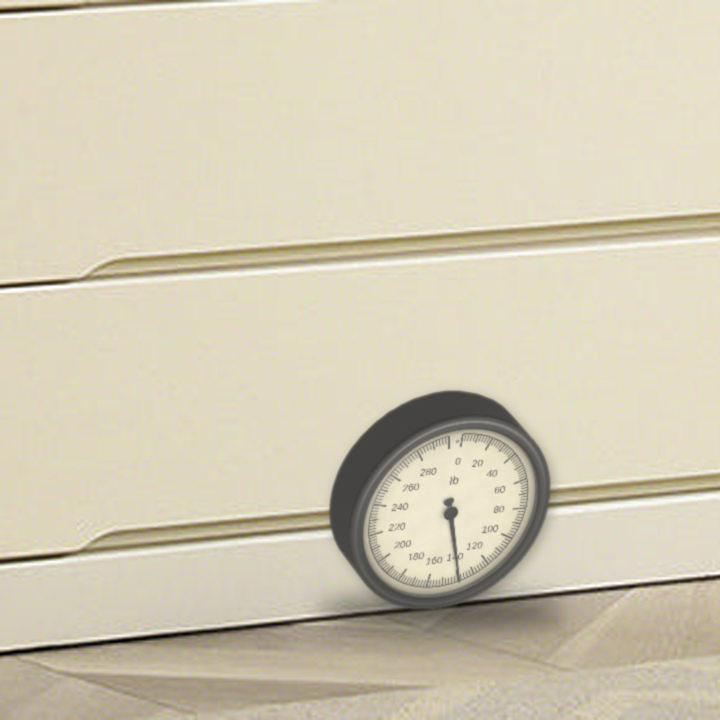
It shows value=140 unit=lb
